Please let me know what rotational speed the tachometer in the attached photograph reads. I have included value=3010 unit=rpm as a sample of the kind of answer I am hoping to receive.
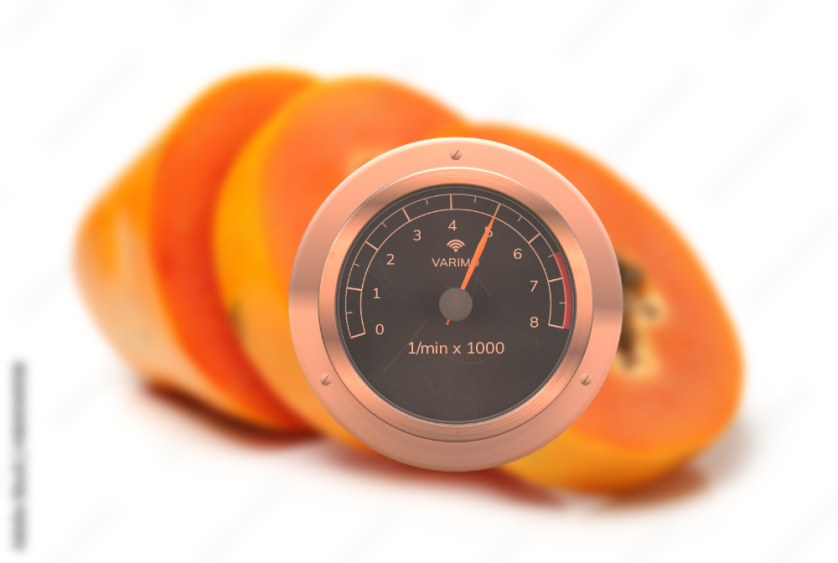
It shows value=5000 unit=rpm
